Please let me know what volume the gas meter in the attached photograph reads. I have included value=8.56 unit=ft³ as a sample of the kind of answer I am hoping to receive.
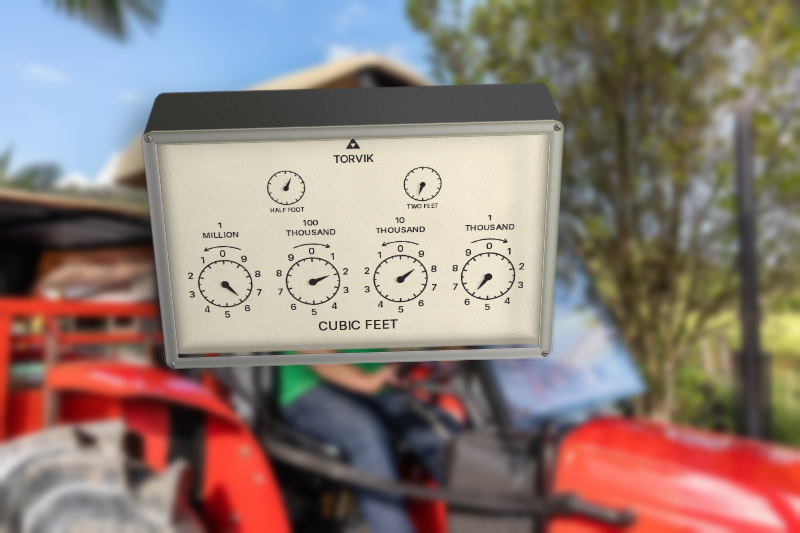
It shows value=618600 unit=ft³
